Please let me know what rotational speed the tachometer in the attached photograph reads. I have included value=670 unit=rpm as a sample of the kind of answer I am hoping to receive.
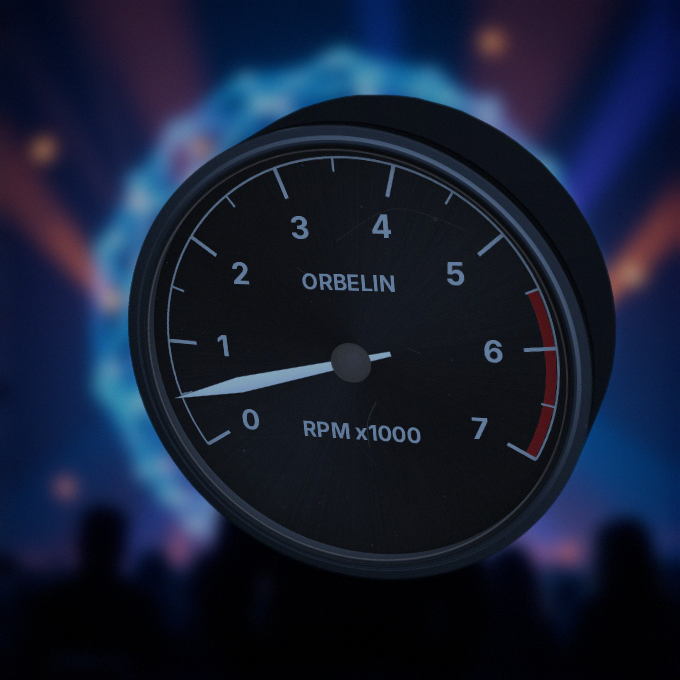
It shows value=500 unit=rpm
